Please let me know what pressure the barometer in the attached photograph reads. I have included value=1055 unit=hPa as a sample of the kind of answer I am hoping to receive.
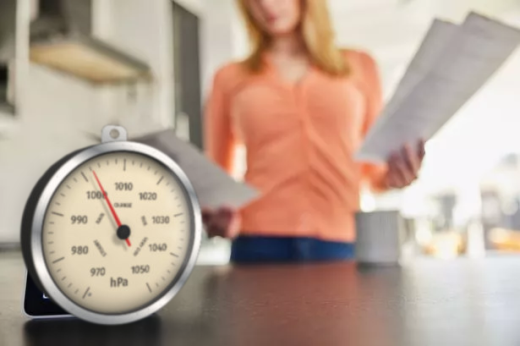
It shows value=1002 unit=hPa
